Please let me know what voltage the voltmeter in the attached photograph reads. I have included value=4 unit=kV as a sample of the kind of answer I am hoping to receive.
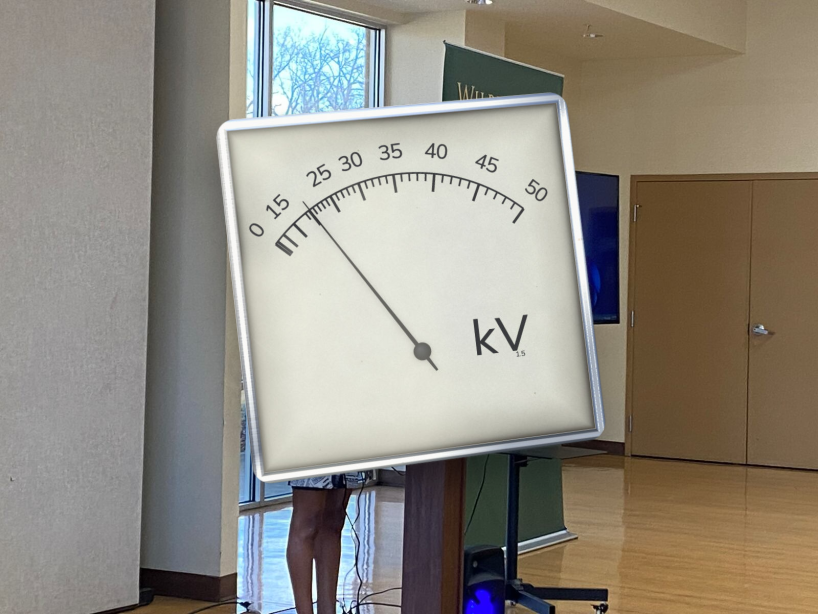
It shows value=20 unit=kV
